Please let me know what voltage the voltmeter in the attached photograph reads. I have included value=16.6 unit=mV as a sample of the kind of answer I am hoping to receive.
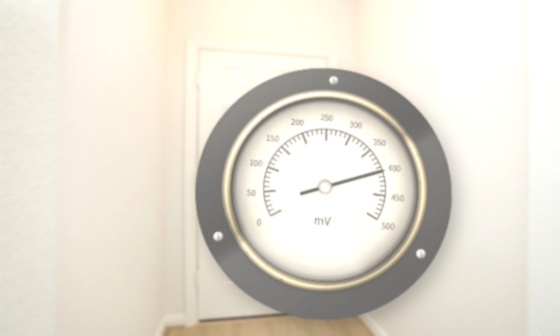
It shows value=400 unit=mV
